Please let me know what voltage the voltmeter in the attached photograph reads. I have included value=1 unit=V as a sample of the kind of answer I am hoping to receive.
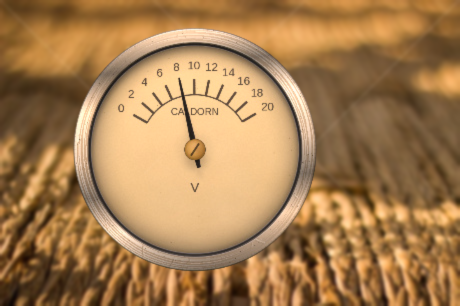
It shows value=8 unit=V
